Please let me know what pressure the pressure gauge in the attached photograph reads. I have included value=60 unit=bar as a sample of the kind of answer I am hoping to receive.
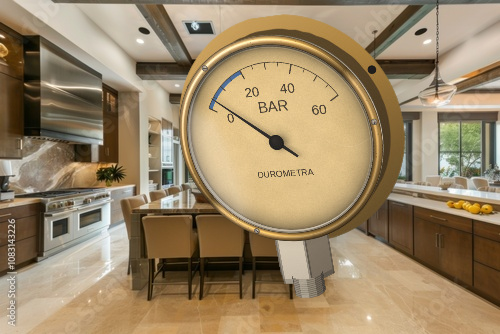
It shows value=5 unit=bar
